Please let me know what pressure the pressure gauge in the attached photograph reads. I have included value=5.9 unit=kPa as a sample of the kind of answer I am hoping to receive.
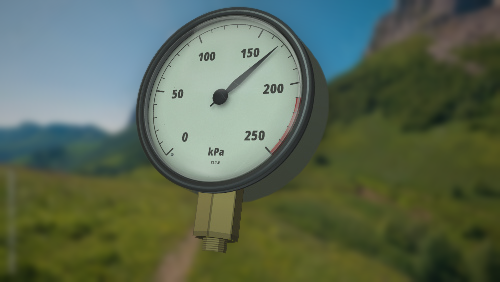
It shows value=170 unit=kPa
